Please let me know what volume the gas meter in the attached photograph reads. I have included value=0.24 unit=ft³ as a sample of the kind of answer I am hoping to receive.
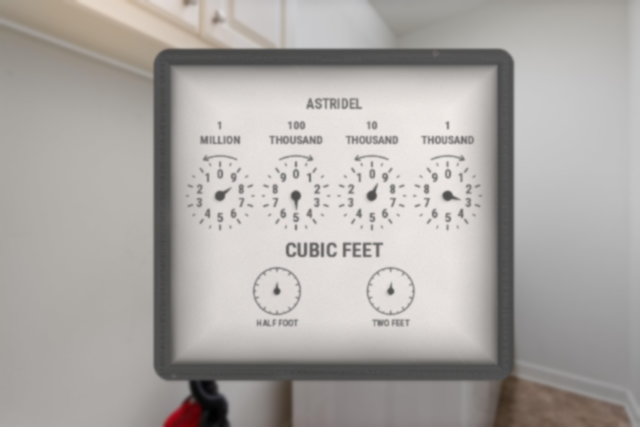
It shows value=849300 unit=ft³
